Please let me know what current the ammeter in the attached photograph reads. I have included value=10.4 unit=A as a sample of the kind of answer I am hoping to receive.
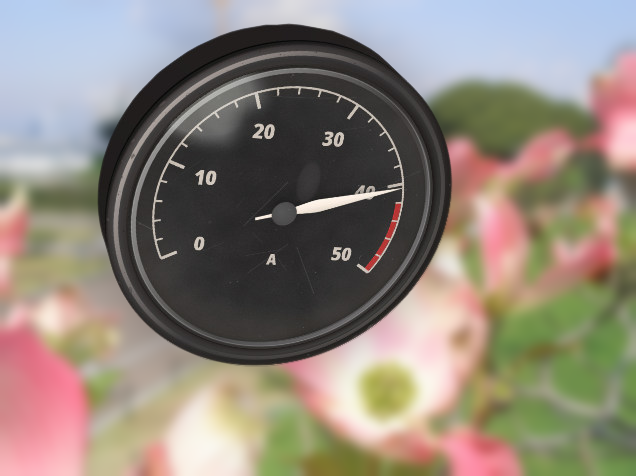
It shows value=40 unit=A
